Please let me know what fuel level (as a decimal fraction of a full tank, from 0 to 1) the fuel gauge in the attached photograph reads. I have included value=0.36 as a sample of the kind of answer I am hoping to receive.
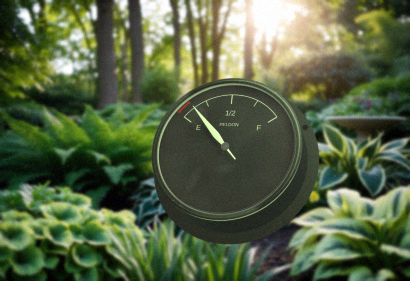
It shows value=0.125
